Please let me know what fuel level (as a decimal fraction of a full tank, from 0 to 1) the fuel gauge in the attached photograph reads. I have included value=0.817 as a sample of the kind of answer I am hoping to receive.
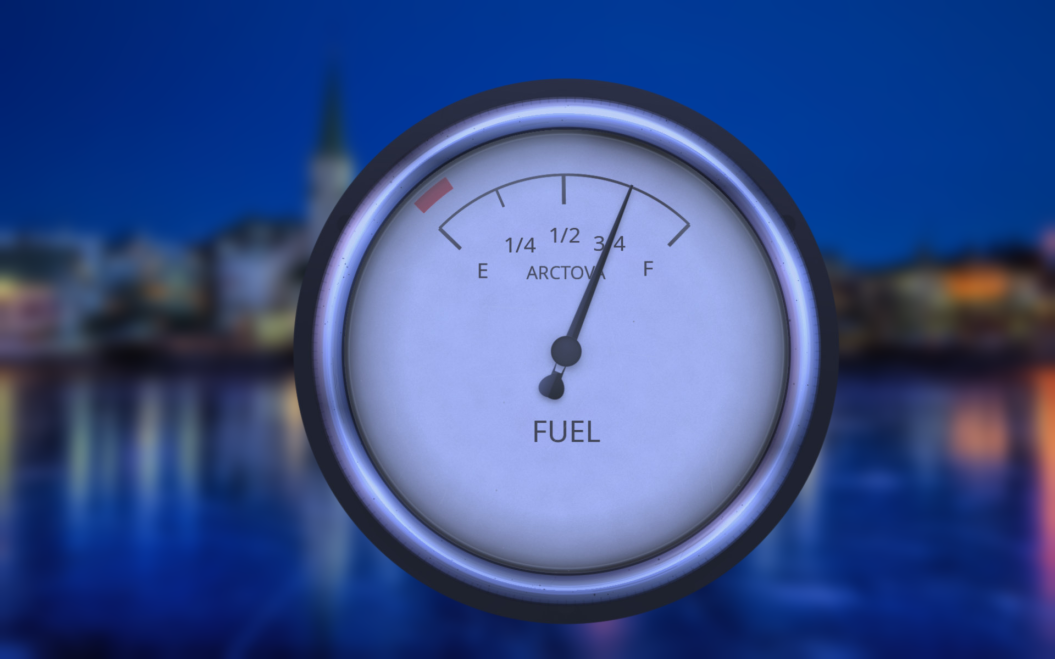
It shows value=0.75
